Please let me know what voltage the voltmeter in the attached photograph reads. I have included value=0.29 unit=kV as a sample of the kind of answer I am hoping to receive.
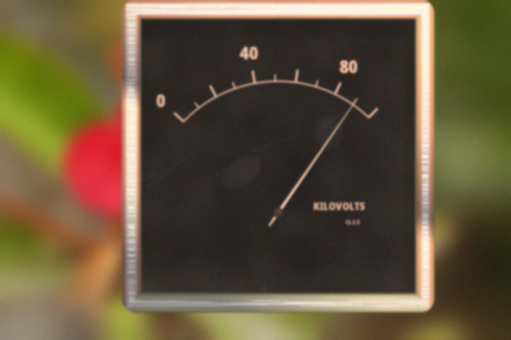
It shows value=90 unit=kV
